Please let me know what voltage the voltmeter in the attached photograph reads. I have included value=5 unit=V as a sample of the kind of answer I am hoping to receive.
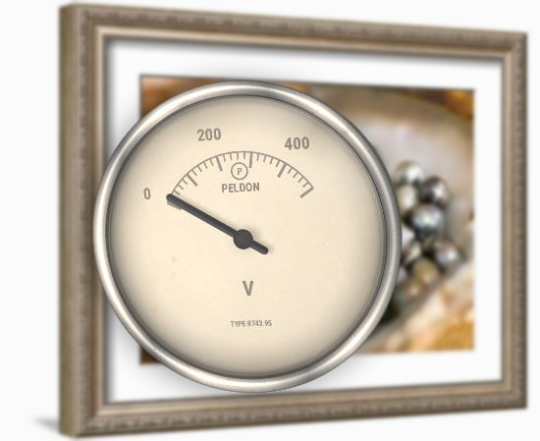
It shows value=20 unit=V
